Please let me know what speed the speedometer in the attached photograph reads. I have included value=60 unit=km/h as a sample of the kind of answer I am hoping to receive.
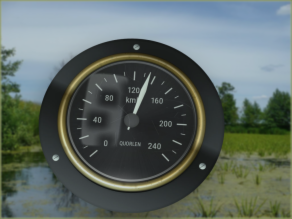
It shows value=135 unit=km/h
